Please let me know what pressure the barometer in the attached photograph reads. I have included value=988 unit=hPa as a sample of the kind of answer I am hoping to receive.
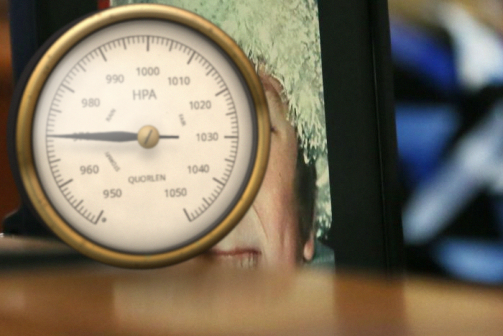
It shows value=970 unit=hPa
